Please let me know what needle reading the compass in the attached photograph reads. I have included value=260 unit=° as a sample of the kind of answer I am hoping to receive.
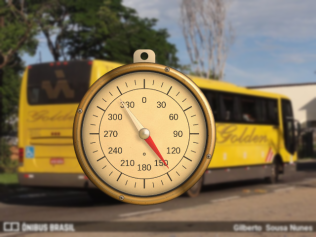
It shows value=145 unit=°
